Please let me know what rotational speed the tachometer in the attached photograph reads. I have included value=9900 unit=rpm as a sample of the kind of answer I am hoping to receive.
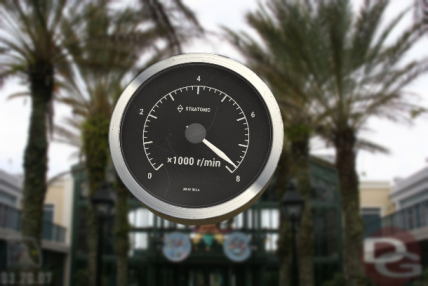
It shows value=7800 unit=rpm
